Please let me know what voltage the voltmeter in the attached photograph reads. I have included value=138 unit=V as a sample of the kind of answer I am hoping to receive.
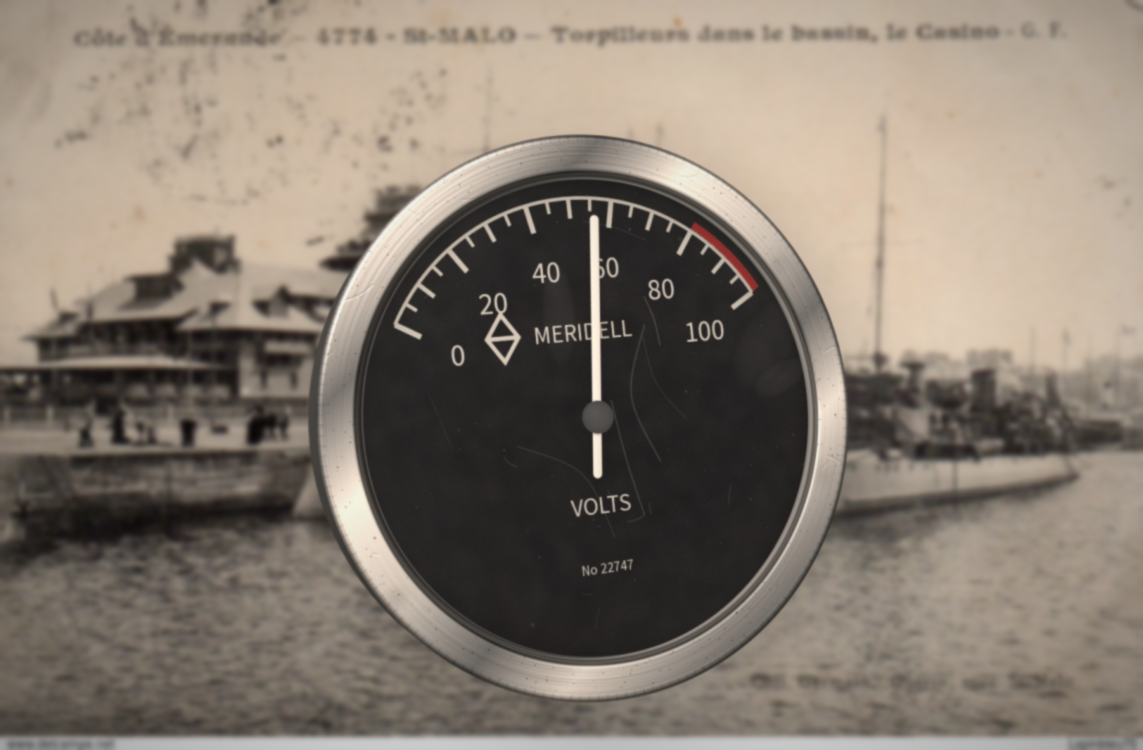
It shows value=55 unit=V
